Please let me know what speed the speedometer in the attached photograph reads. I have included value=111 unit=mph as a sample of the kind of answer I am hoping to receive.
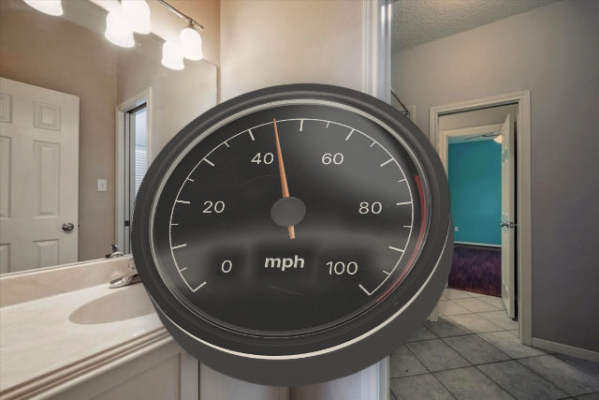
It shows value=45 unit=mph
